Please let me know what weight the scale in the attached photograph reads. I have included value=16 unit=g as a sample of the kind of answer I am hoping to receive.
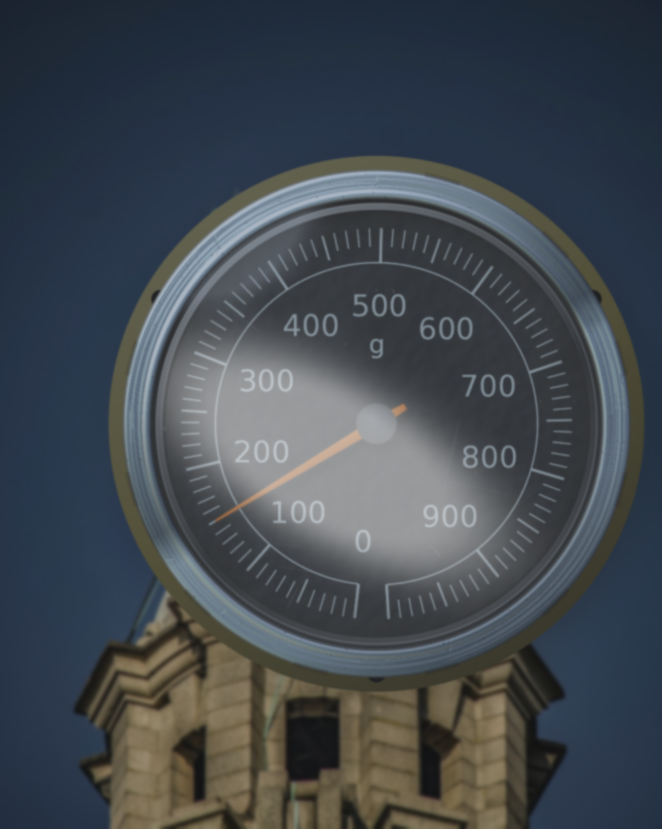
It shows value=150 unit=g
